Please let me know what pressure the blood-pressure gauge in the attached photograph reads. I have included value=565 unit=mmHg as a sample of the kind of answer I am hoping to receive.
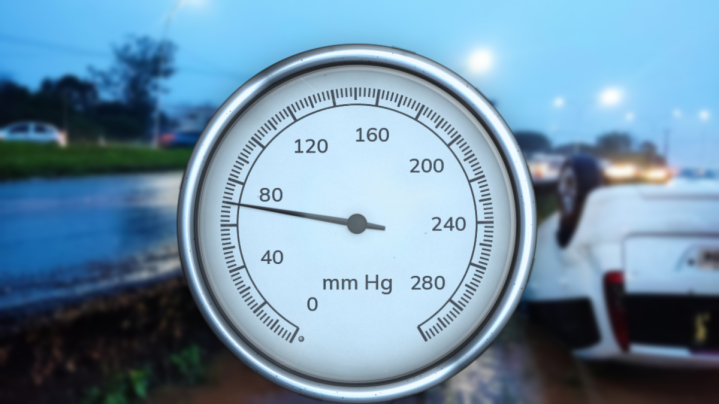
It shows value=70 unit=mmHg
